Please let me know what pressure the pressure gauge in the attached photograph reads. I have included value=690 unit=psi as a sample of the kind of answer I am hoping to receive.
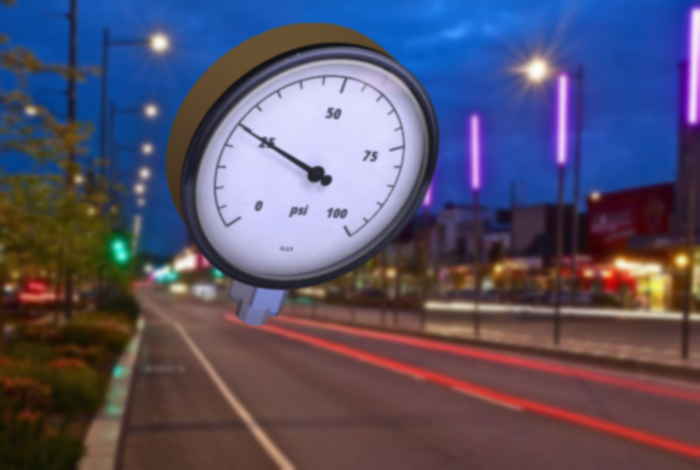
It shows value=25 unit=psi
